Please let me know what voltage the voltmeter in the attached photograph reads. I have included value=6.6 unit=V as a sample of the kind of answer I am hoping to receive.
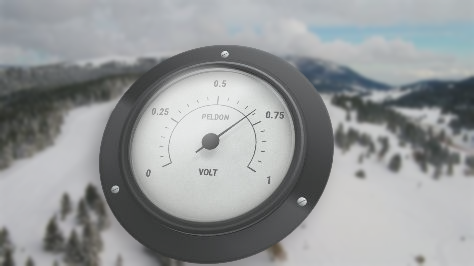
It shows value=0.7 unit=V
